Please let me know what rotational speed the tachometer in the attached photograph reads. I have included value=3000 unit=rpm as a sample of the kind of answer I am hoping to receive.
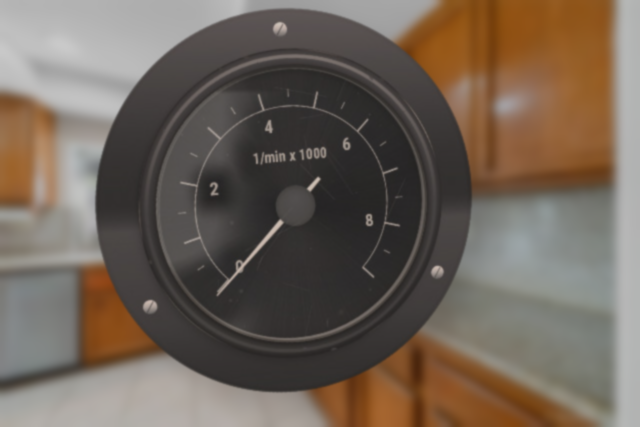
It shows value=0 unit=rpm
